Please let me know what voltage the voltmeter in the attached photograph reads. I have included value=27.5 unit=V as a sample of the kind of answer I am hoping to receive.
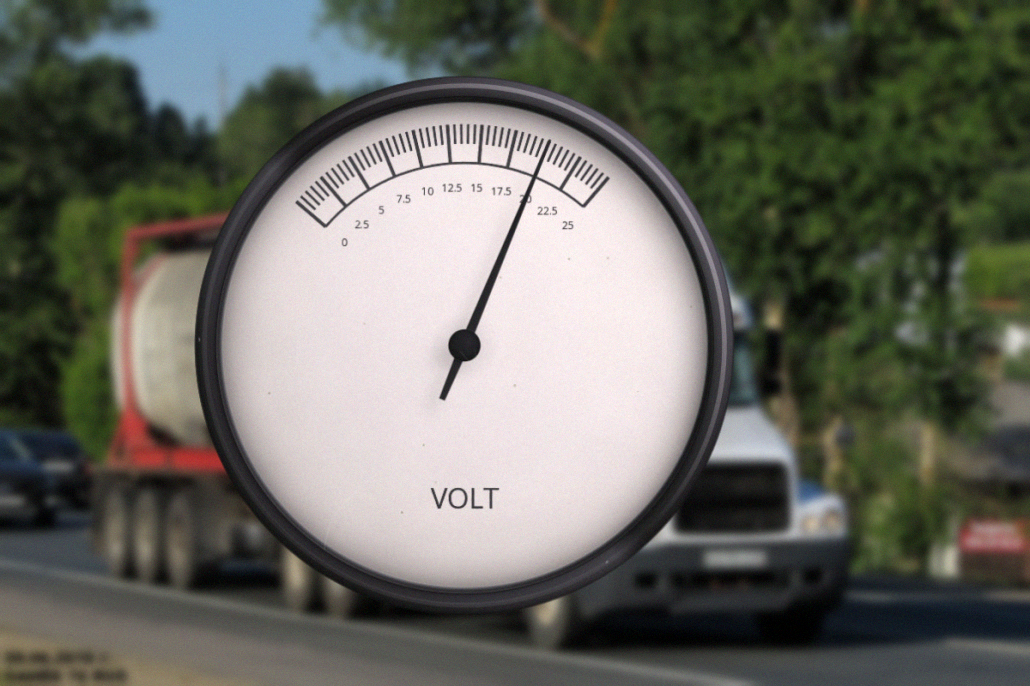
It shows value=20 unit=V
